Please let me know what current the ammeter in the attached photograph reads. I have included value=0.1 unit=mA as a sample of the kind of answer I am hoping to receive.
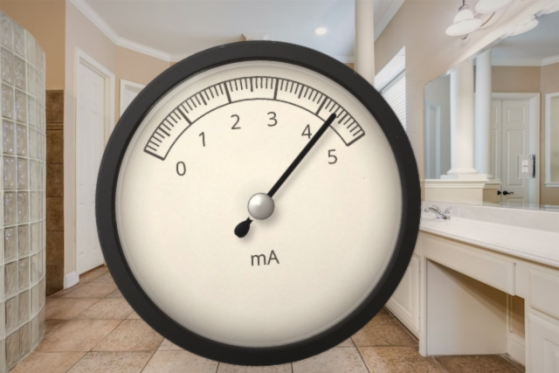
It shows value=4.3 unit=mA
